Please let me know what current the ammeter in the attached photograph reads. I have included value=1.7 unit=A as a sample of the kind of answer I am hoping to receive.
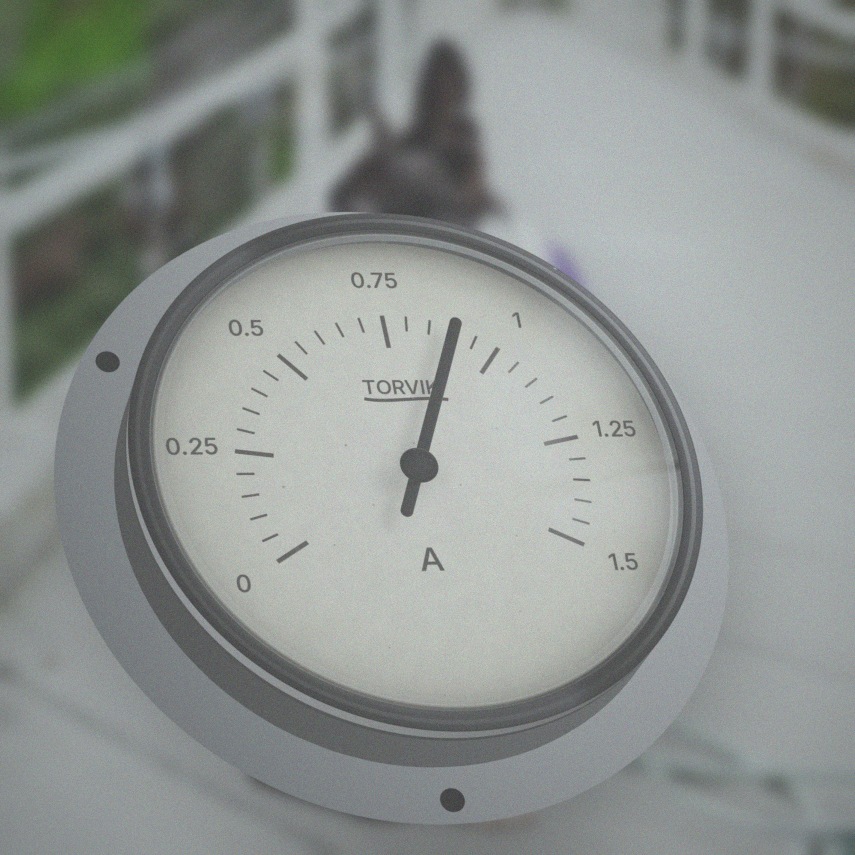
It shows value=0.9 unit=A
